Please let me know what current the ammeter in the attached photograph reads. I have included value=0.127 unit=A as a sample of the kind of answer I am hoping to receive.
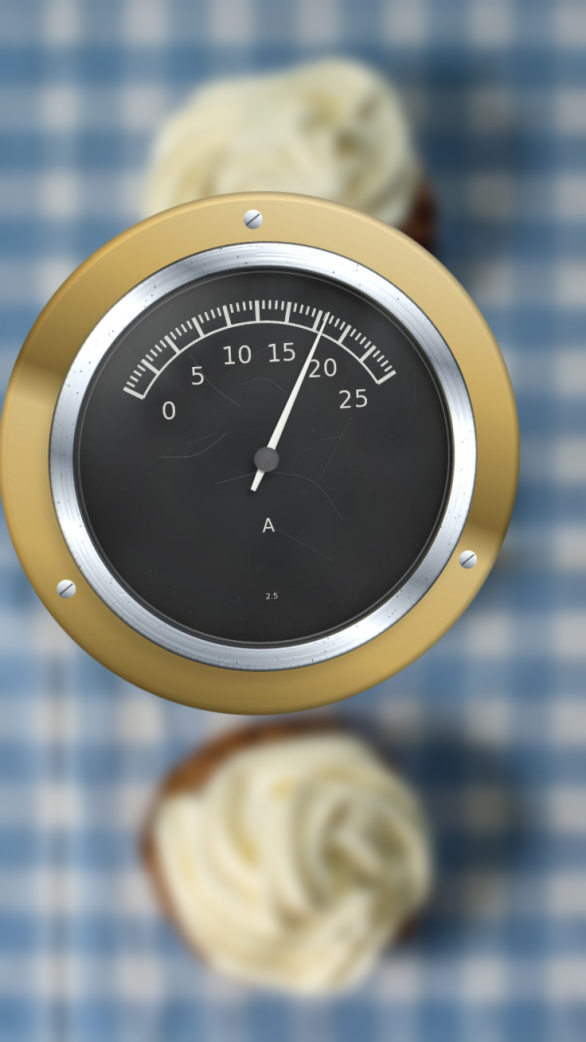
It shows value=18 unit=A
